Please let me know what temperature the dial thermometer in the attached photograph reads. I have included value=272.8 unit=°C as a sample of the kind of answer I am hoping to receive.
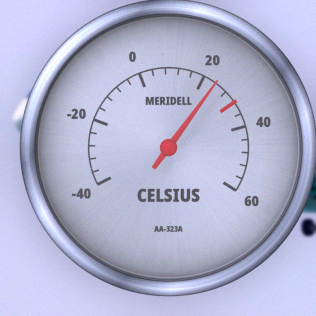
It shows value=24 unit=°C
